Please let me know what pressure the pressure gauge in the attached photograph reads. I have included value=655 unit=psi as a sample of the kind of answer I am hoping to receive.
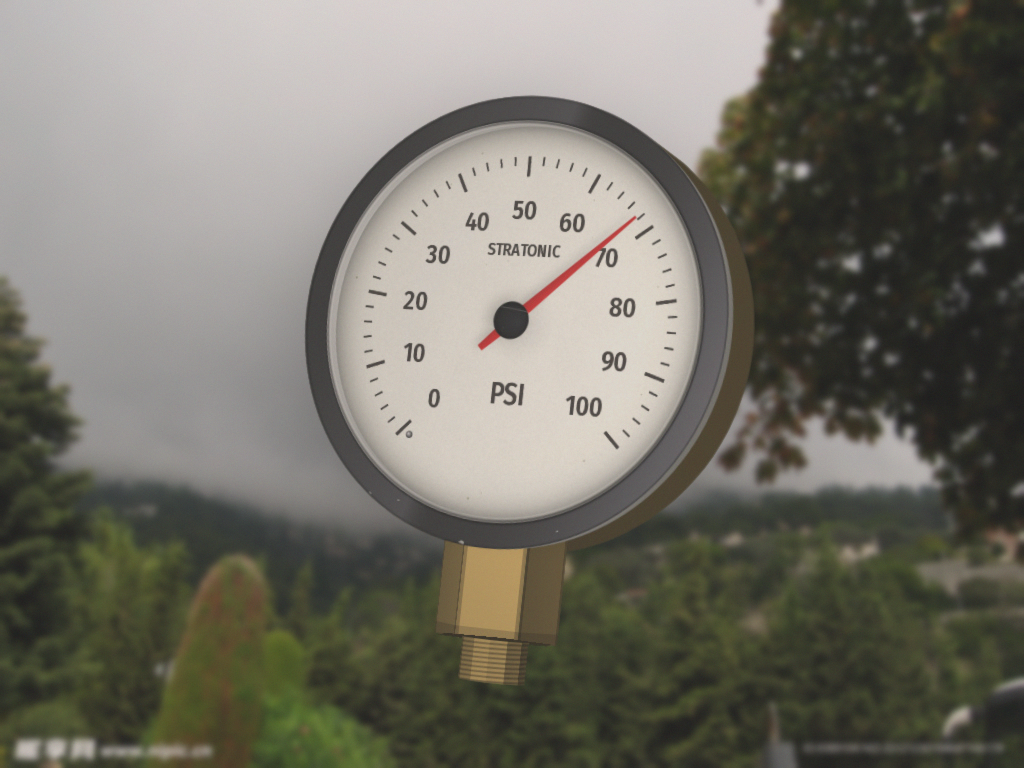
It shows value=68 unit=psi
